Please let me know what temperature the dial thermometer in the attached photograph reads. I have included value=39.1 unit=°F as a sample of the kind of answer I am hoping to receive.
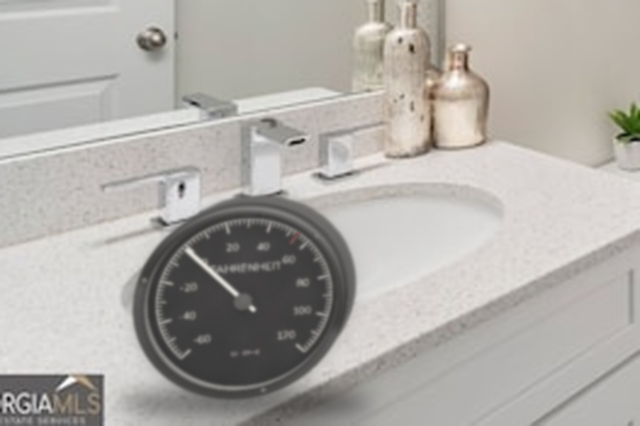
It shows value=0 unit=°F
